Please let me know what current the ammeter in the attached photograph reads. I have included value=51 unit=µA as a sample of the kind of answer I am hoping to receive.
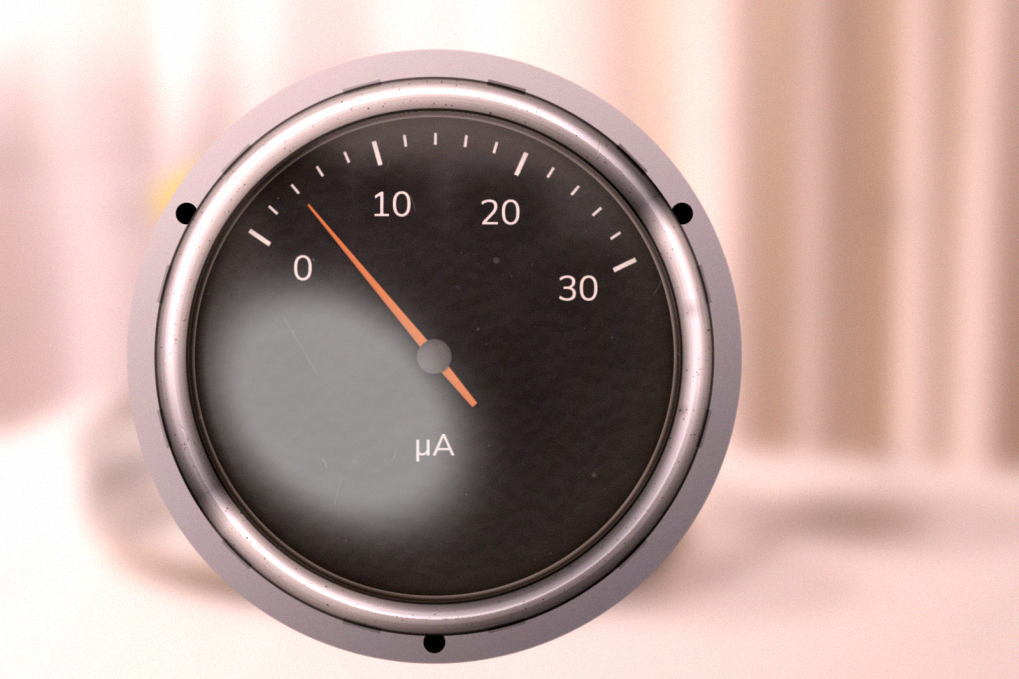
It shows value=4 unit=µA
